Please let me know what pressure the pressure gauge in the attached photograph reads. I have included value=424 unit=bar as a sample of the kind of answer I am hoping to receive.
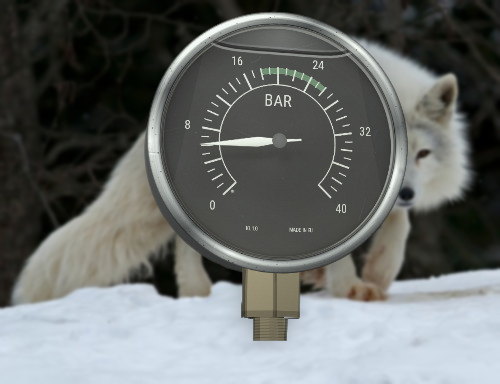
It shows value=6 unit=bar
